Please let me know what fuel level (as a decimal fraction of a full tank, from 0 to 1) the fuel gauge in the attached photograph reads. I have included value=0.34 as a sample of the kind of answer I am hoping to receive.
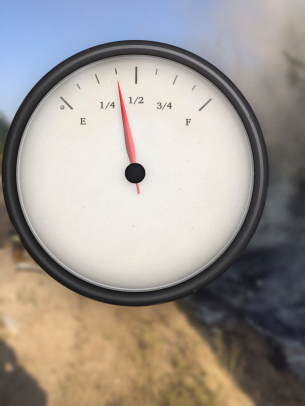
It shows value=0.375
